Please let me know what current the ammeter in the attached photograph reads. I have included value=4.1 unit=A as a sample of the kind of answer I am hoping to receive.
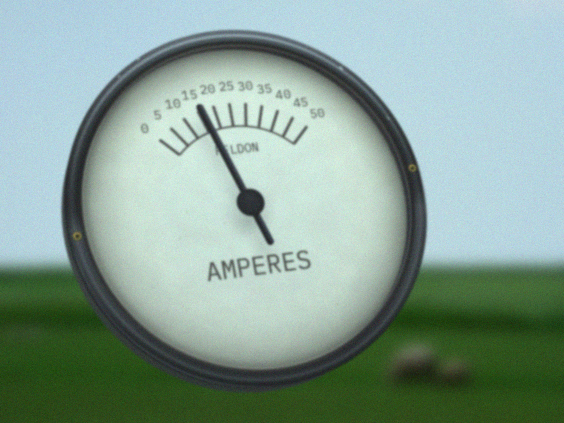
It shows value=15 unit=A
